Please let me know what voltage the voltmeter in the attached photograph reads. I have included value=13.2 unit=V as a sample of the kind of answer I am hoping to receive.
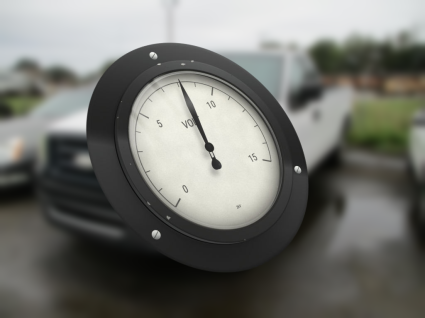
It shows value=8 unit=V
